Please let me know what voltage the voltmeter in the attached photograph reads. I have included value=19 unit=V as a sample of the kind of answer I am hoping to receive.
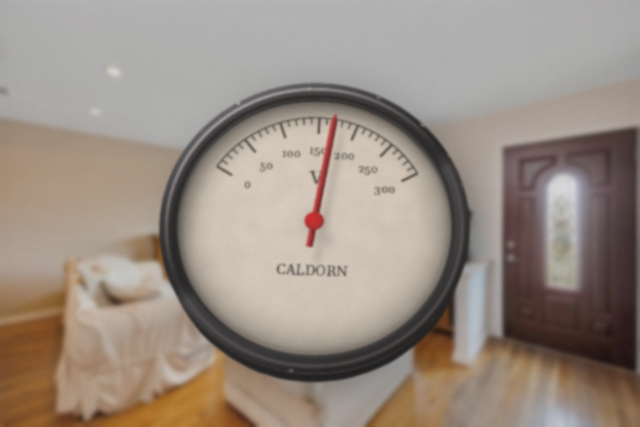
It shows value=170 unit=V
